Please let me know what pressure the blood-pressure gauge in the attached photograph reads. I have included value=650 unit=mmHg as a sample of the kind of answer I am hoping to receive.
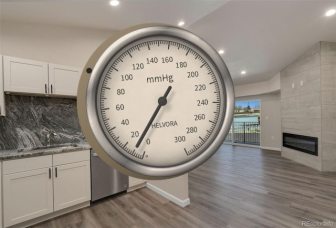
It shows value=10 unit=mmHg
